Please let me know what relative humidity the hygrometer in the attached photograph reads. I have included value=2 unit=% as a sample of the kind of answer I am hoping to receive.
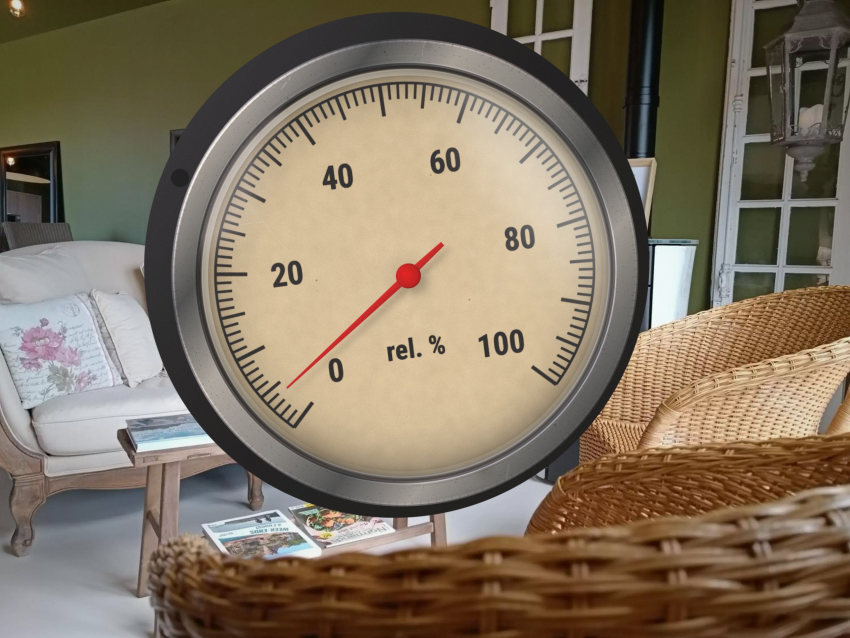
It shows value=4 unit=%
